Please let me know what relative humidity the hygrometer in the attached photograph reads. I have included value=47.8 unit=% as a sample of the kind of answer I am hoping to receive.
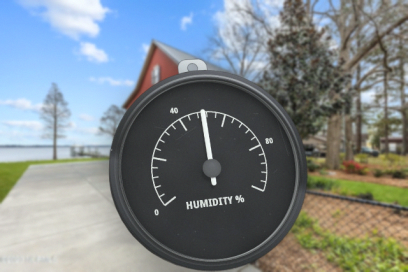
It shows value=50 unit=%
